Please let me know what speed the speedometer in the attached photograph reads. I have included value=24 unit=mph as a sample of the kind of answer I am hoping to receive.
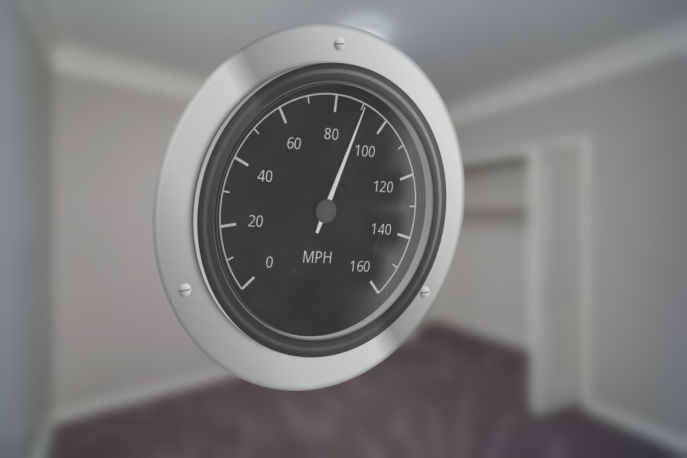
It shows value=90 unit=mph
